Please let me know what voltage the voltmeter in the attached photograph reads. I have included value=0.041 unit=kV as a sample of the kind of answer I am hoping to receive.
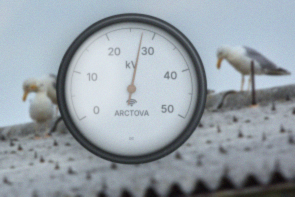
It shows value=27.5 unit=kV
